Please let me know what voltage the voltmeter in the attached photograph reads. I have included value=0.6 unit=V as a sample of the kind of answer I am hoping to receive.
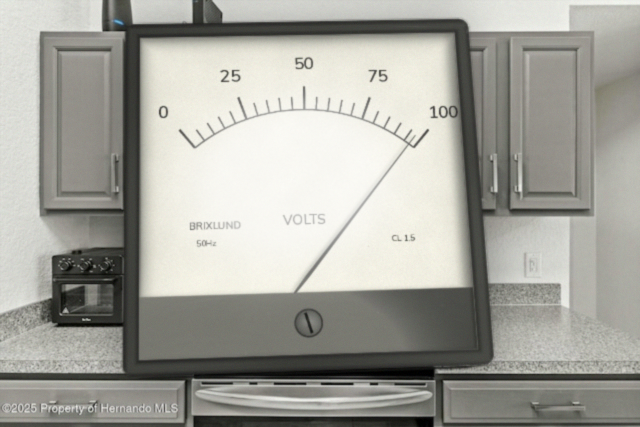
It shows value=97.5 unit=V
